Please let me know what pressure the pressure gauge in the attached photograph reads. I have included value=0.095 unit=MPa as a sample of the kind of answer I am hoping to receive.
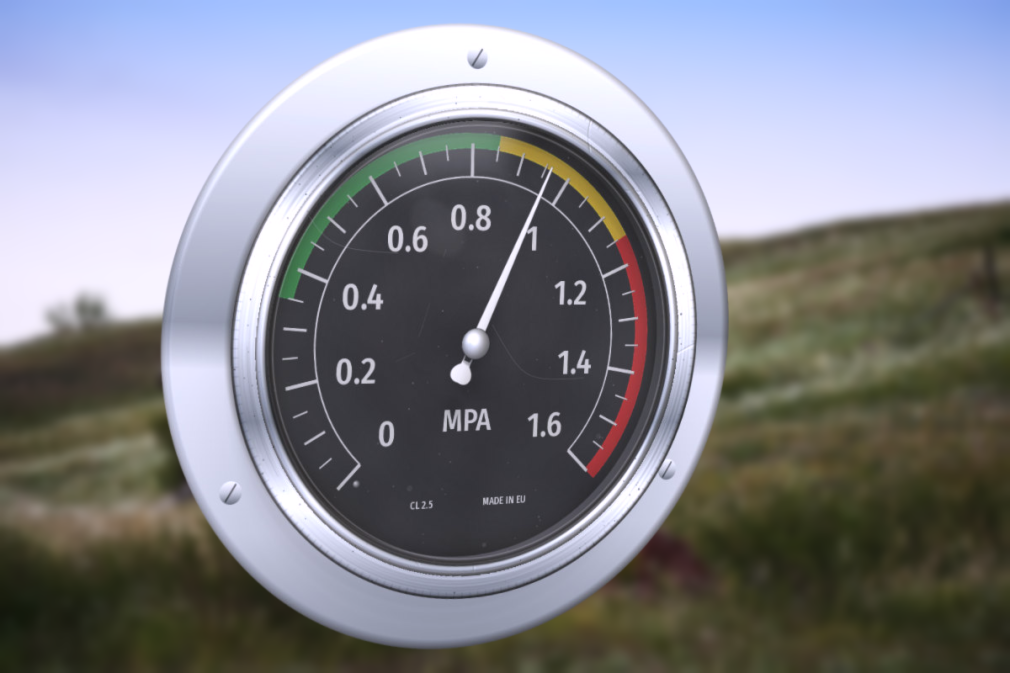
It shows value=0.95 unit=MPa
